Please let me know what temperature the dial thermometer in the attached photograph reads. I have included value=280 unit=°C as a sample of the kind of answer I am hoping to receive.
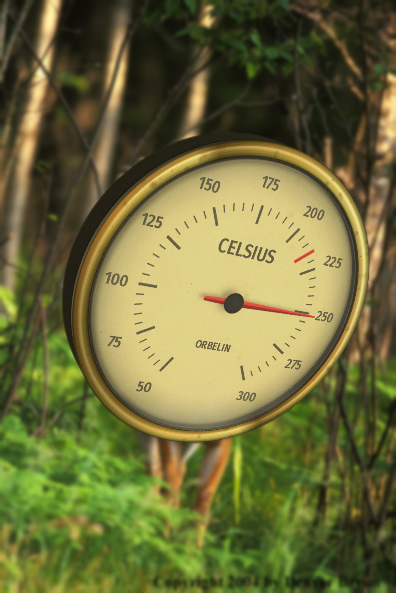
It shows value=250 unit=°C
